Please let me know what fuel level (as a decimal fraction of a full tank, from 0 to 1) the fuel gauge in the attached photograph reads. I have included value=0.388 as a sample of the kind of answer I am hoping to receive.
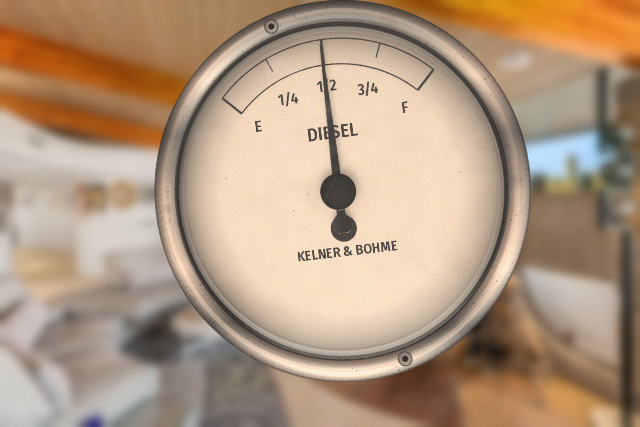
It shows value=0.5
